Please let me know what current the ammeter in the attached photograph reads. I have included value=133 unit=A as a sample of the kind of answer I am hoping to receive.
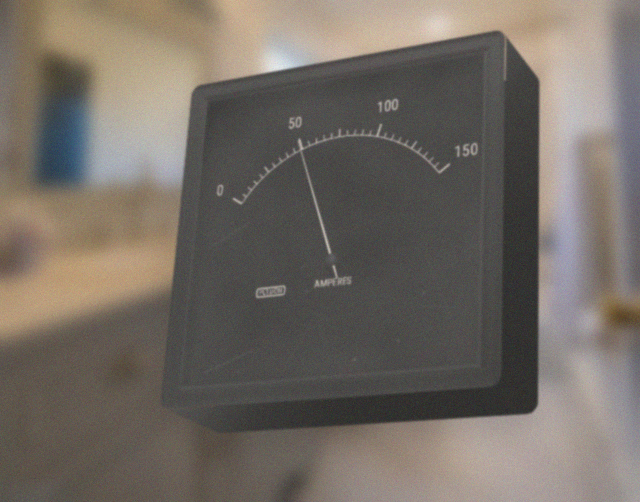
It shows value=50 unit=A
